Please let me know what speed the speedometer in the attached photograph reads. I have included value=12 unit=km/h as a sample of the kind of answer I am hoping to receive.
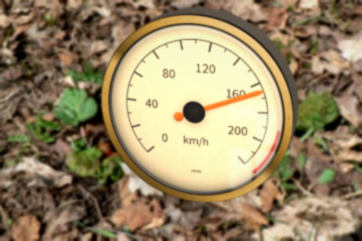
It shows value=165 unit=km/h
